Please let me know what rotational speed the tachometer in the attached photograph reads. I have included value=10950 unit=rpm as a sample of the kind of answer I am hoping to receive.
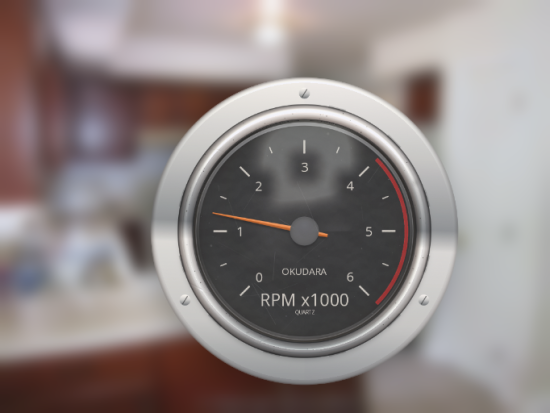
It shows value=1250 unit=rpm
